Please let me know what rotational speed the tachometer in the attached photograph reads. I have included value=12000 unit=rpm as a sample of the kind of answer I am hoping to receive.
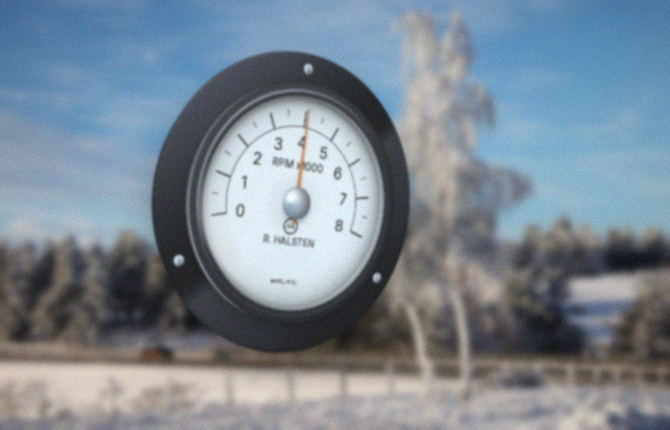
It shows value=4000 unit=rpm
